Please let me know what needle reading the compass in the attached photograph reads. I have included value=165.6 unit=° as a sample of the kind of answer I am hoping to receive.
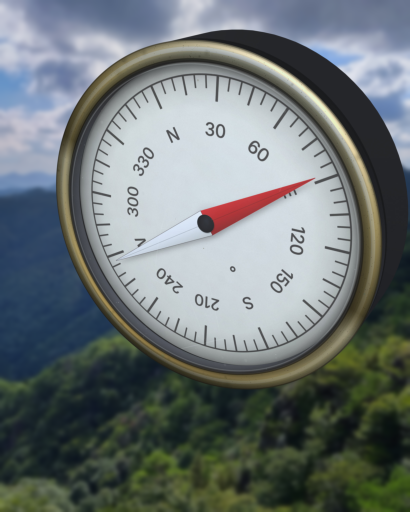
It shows value=87.5 unit=°
